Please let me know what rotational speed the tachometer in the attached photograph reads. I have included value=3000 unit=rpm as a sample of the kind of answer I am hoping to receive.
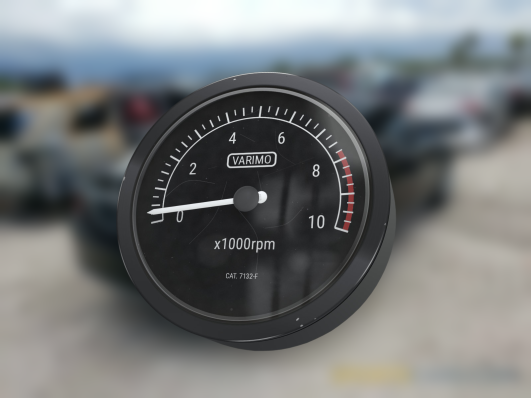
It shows value=250 unit=rpm
